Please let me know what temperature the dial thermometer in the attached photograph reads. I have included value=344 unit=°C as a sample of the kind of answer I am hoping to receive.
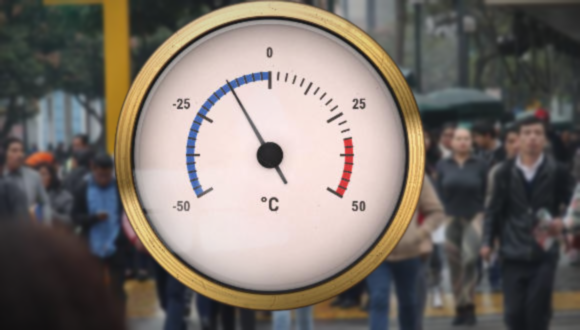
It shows value=-12.5 unit=°C
